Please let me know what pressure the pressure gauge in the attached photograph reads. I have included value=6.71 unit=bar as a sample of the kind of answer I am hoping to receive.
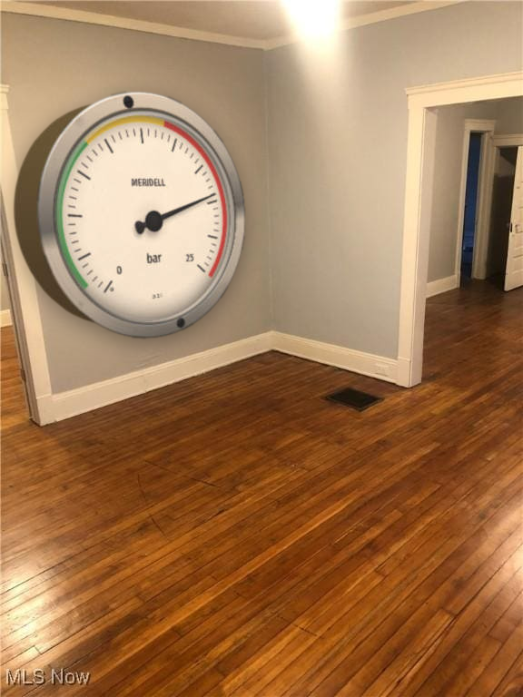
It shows value=19.5 unit=bar
